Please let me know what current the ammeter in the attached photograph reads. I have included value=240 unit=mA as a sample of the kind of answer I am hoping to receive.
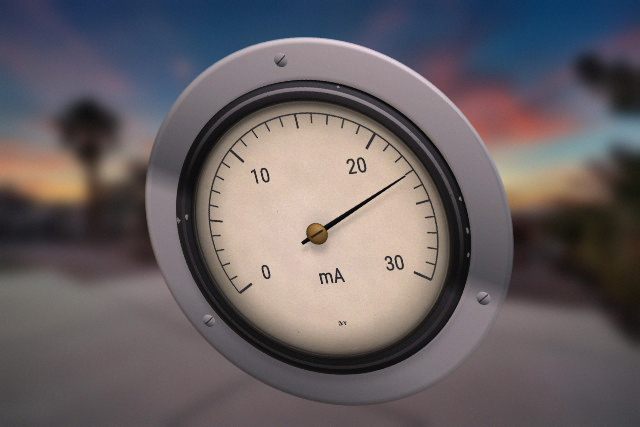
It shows value=23 unit=mA
